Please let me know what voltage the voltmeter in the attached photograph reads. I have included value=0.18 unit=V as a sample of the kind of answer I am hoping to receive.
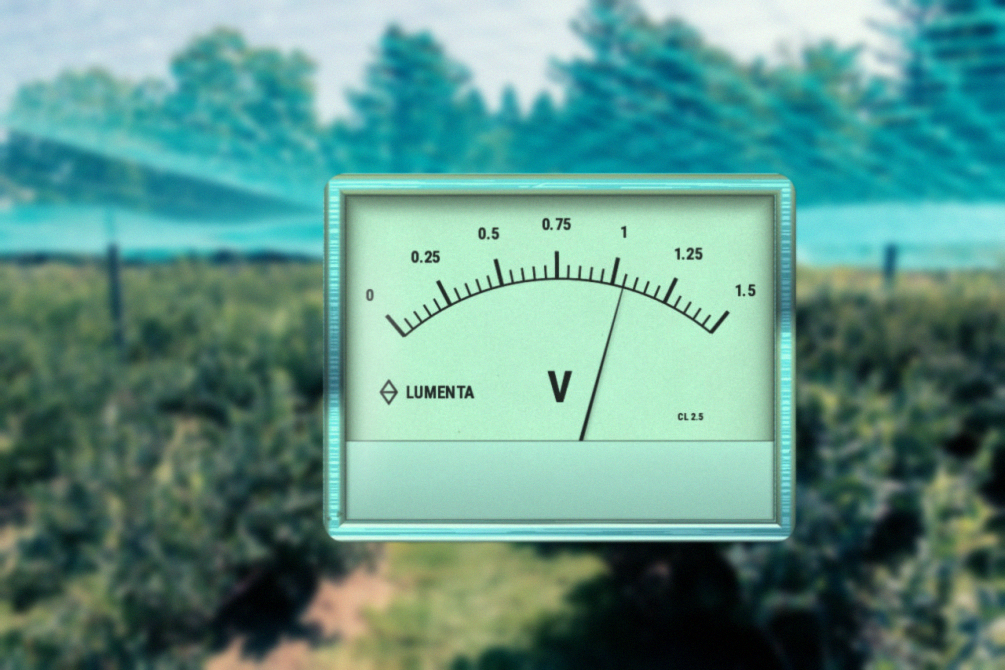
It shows value=1.05 unit=V
